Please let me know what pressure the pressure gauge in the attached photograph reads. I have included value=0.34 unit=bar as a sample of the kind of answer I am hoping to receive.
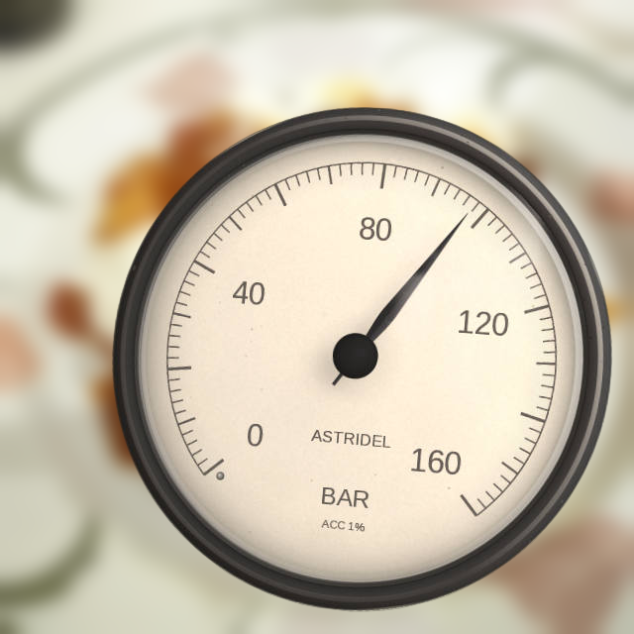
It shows value=98 unit=bar
